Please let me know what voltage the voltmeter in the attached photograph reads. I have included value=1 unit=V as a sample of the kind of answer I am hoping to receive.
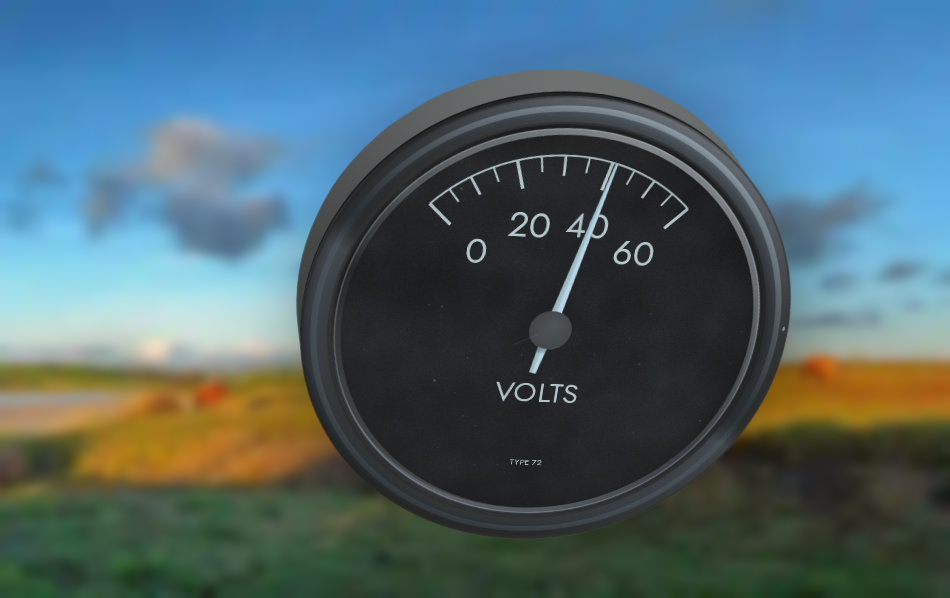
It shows value=40 unit=V
